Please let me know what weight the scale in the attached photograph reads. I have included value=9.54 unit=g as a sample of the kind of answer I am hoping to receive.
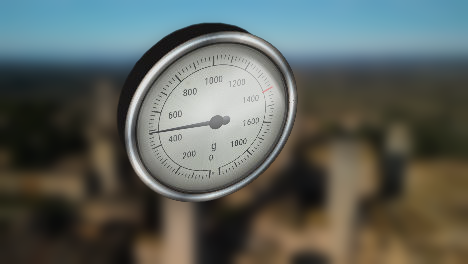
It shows value=500 unit=g
